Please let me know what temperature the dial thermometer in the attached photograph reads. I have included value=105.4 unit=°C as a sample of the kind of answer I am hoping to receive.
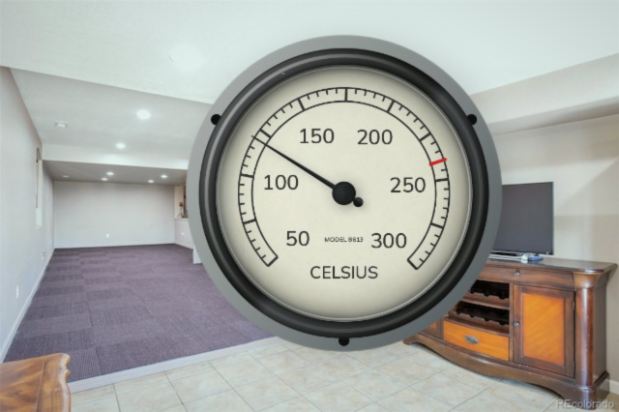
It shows value=120 unit=°C
